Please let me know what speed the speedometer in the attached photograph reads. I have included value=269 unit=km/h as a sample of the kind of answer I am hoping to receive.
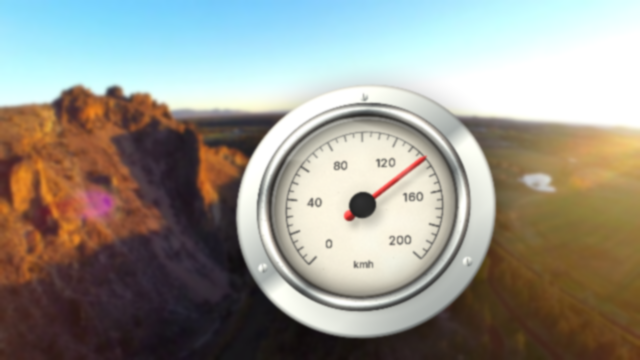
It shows value=140 unit=km/h
